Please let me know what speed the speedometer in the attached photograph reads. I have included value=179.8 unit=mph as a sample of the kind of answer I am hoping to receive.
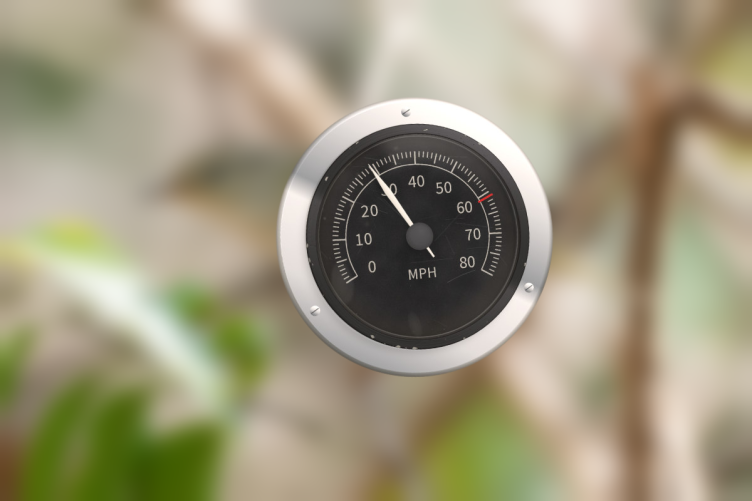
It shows value=29 unit=mph
